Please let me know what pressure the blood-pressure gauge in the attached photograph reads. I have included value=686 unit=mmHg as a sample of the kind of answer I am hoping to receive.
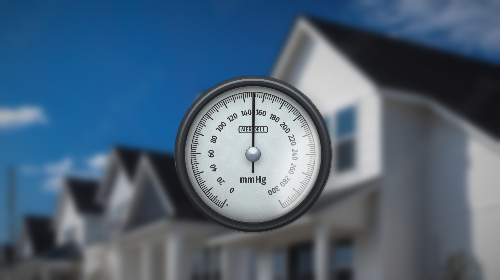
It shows value=150 unit=mmHg
